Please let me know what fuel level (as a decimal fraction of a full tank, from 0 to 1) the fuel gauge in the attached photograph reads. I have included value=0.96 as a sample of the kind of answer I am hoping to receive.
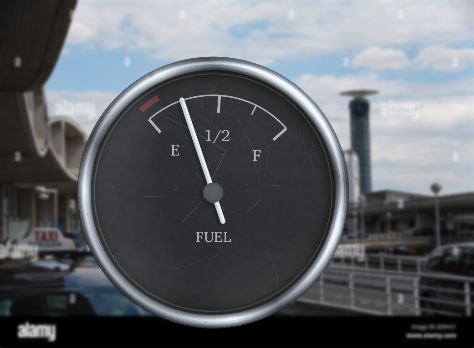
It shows value=0.25
